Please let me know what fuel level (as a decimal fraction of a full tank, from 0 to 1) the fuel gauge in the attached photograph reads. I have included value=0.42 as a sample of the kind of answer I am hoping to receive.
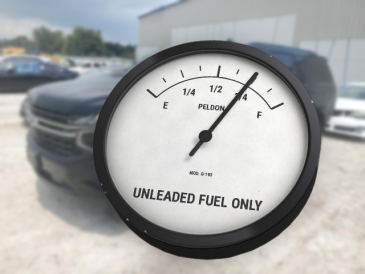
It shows value=0.75
